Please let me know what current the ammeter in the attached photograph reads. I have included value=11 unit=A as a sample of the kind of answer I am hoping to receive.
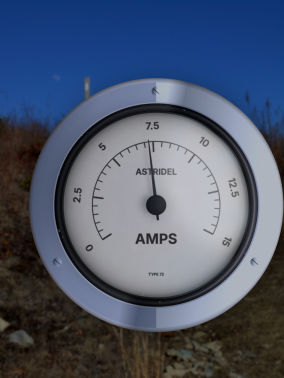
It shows value=7.25 unit=A
